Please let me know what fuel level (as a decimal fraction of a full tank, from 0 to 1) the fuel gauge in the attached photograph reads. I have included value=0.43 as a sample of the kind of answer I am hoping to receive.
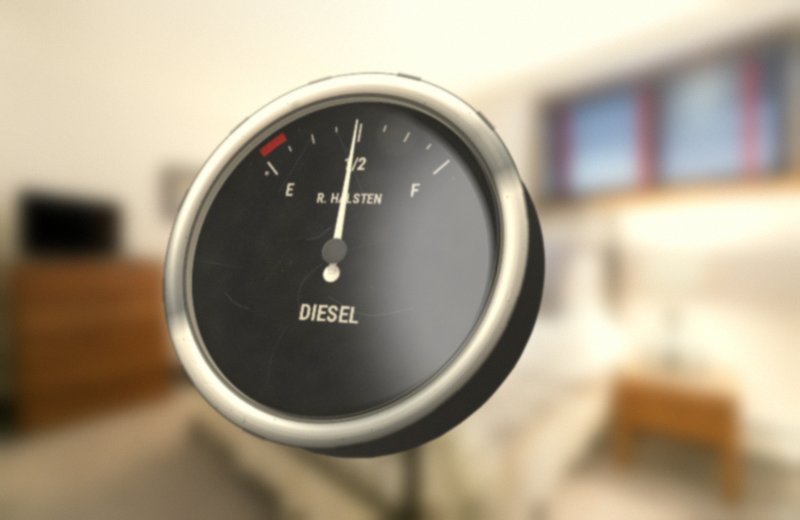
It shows value=0.5
